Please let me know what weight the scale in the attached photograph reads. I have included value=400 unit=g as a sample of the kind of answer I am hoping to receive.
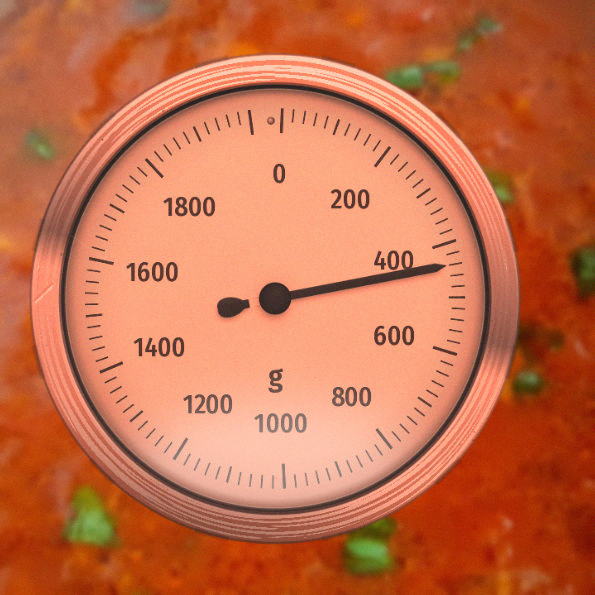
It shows value=440 unit=g
